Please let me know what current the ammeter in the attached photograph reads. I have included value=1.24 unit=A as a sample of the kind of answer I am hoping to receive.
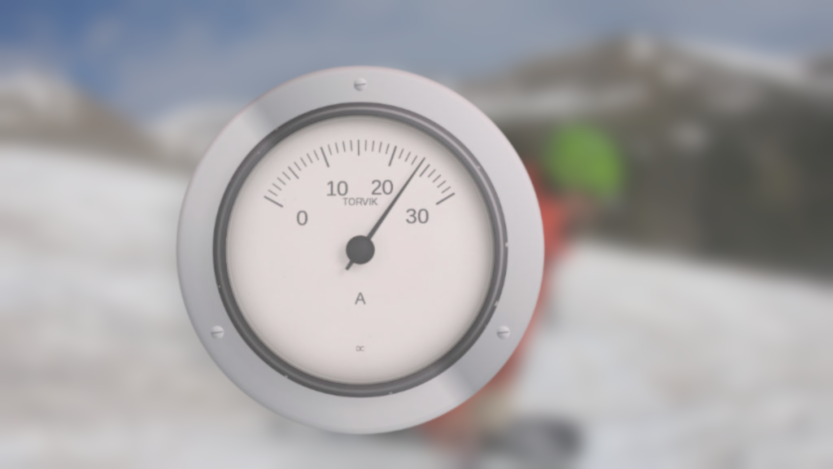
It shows value=24 unit=A
